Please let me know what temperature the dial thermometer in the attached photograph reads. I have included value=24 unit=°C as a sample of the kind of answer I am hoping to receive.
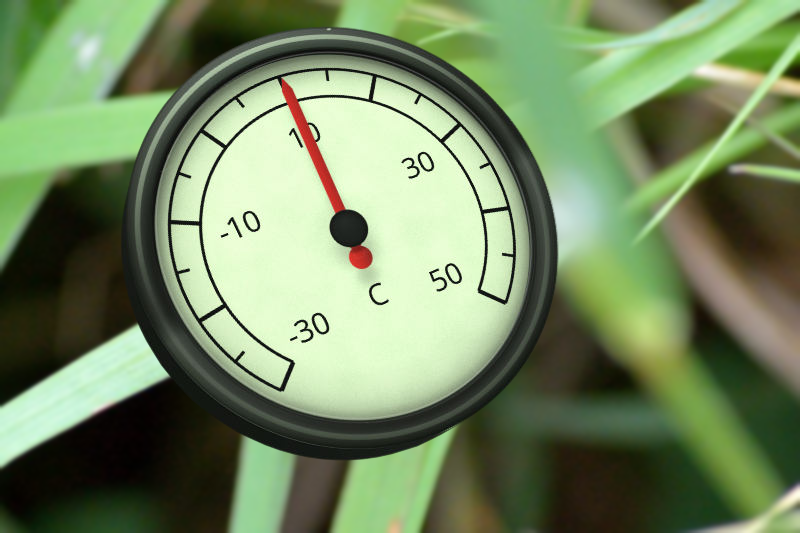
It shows value=10 unit=°C
